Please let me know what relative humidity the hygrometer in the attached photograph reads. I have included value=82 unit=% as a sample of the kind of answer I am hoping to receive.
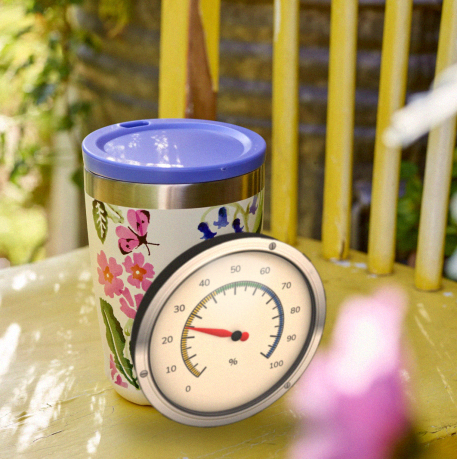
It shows value=25 unit=%
